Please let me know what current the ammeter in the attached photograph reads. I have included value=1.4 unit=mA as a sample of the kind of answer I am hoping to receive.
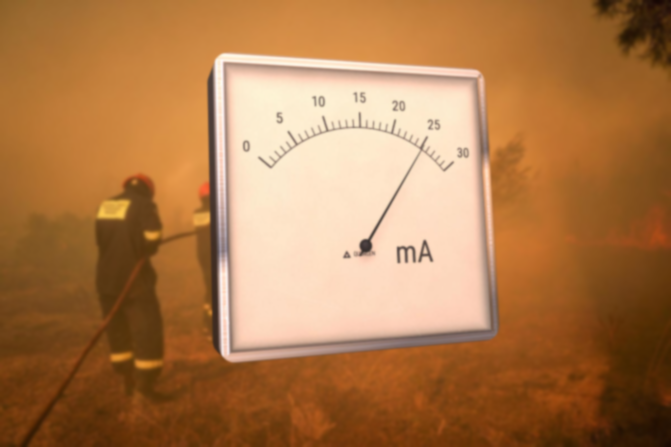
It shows value=25 unit=mA
